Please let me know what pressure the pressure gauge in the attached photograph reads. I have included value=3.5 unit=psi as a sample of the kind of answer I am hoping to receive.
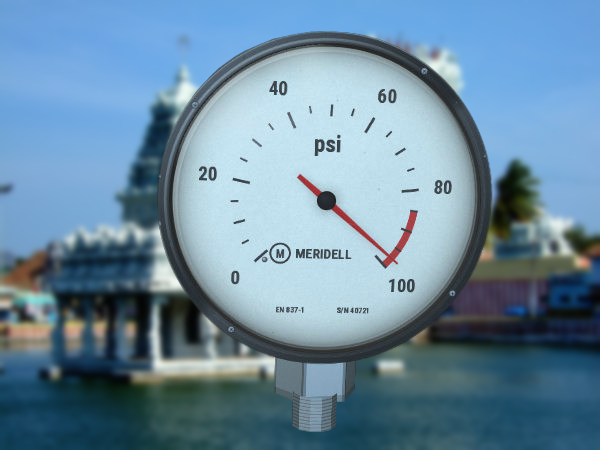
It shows value=97.5 unit=psi
